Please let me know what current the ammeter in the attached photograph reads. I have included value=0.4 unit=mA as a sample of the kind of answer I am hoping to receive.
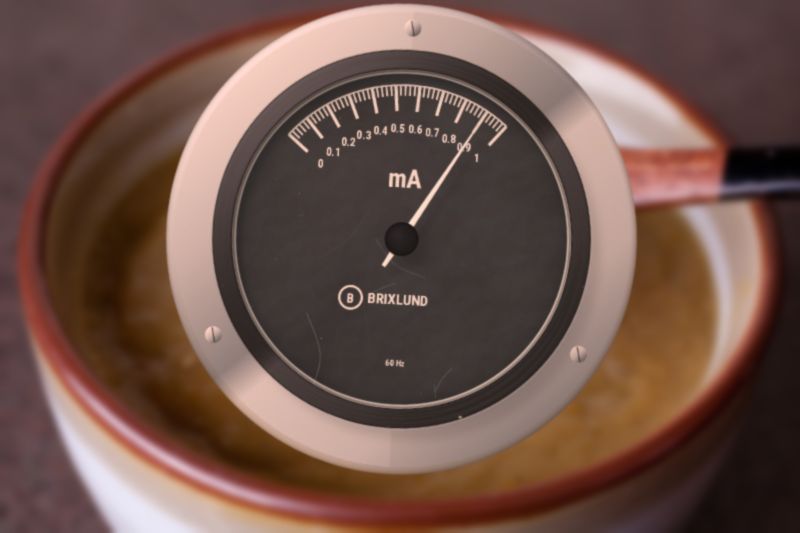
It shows value=0.9 unit=mA
